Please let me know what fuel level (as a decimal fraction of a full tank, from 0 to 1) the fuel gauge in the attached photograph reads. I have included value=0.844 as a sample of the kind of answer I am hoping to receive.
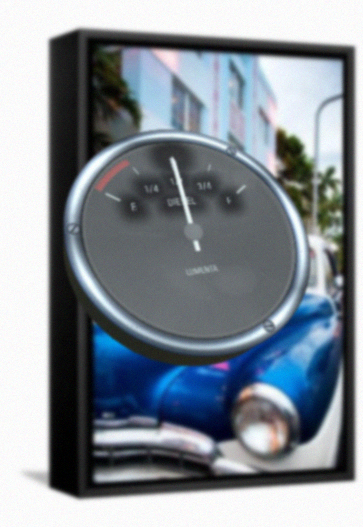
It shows value=0.5
